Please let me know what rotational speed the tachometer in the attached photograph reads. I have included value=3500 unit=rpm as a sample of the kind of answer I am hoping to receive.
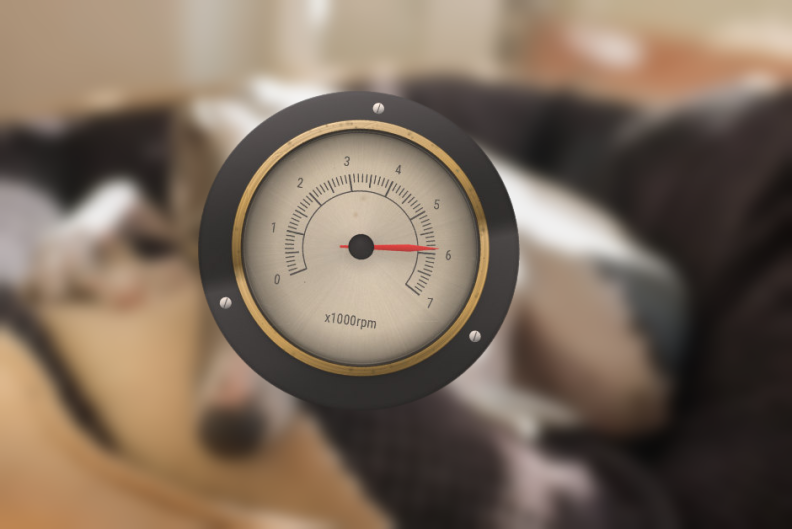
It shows value=5900 unit=rpm
